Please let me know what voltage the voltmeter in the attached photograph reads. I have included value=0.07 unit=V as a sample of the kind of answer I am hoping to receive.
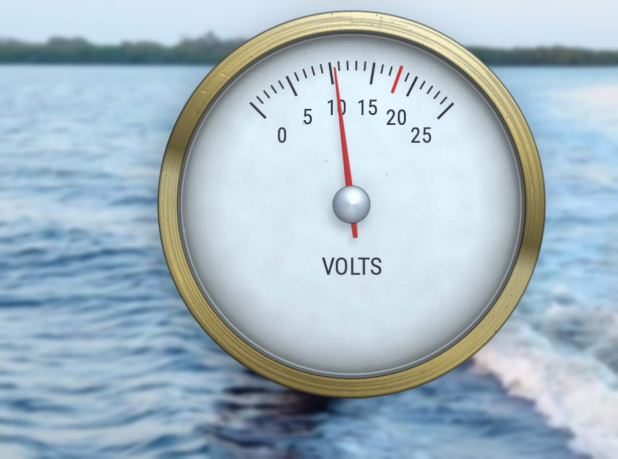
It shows value=10.5 unit=V
